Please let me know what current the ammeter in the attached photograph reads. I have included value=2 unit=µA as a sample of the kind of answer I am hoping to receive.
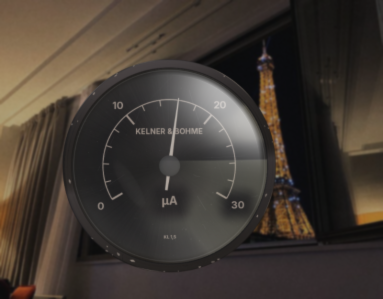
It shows value=16 unit=µA
